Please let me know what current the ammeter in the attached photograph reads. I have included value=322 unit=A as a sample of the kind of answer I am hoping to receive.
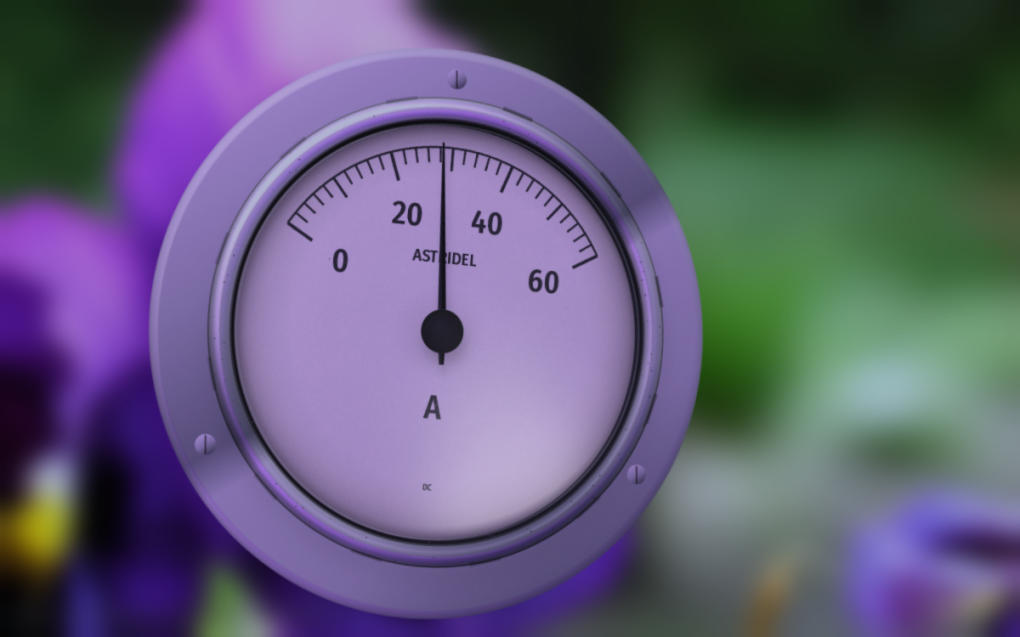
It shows value=28 unit=A
